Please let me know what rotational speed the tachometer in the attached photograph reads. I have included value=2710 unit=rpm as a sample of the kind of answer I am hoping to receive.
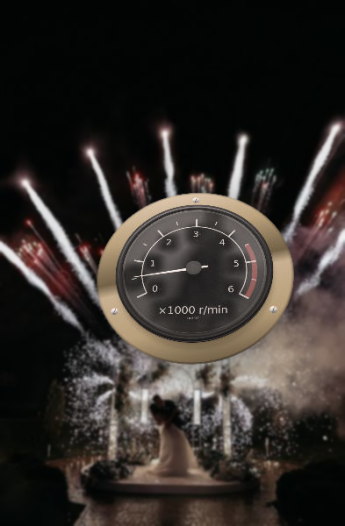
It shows value=500 unit=rpm
